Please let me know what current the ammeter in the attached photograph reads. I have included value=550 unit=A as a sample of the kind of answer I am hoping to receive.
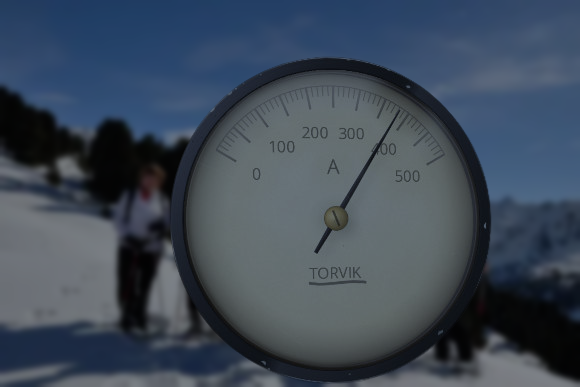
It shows value=380 unit=A
